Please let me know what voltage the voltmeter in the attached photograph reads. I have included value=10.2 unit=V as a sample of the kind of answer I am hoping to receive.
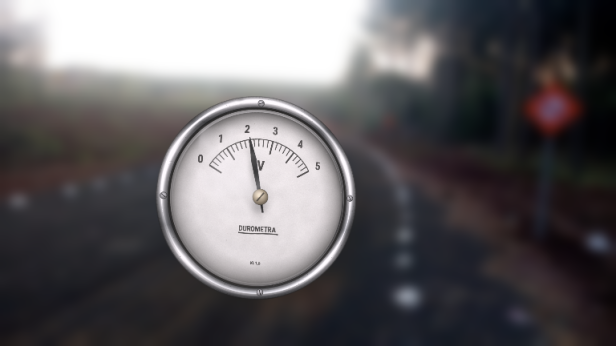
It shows value=2 unit=V
